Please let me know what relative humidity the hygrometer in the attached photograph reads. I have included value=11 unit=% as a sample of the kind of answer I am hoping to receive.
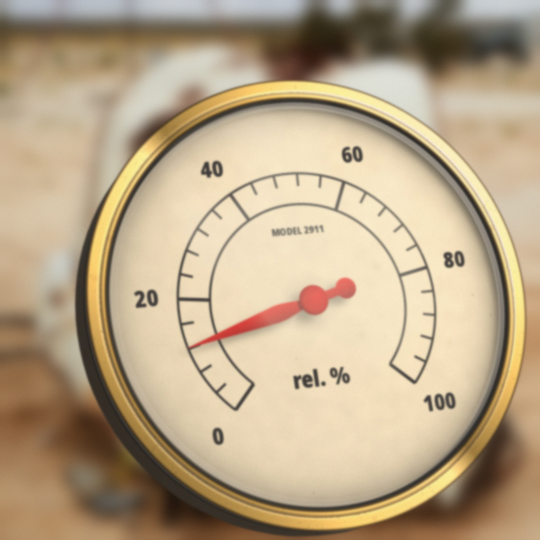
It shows value=12 unit=%
